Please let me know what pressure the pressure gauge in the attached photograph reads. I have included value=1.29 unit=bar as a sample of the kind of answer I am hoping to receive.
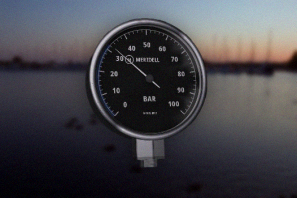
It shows value=32 unit=bar
